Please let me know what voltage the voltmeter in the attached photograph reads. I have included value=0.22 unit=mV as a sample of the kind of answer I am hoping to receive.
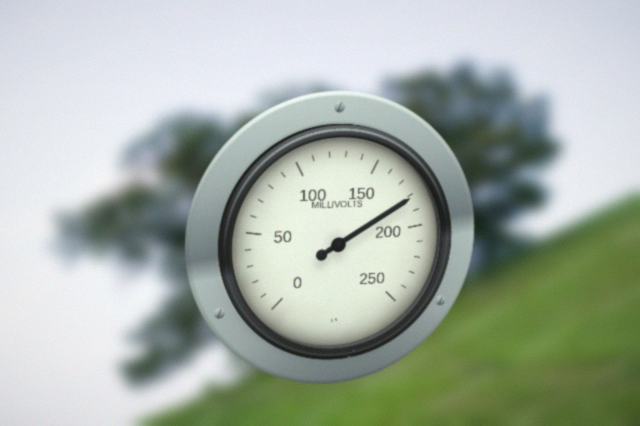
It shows value=180 unit=mV
